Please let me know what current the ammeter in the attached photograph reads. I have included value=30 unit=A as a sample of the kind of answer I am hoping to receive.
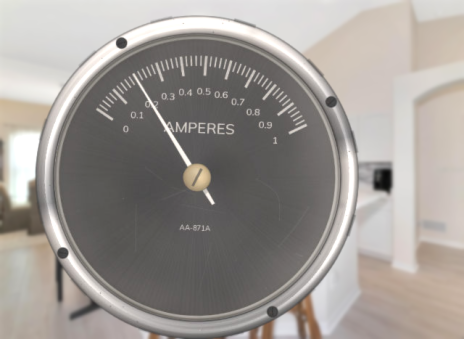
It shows value=0.2 unit=A
